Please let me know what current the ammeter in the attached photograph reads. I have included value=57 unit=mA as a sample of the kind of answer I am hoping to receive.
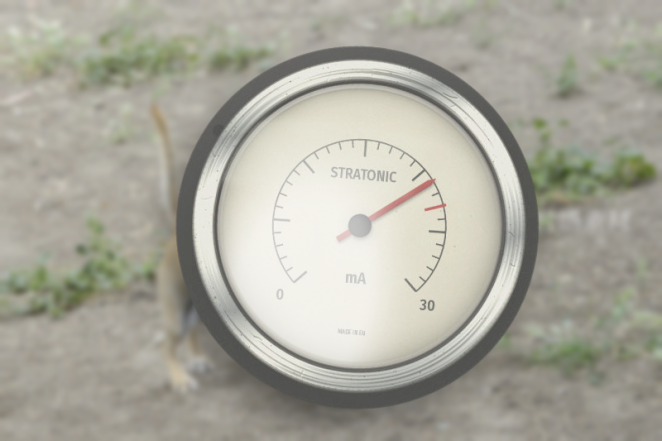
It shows value=21 unit=mA
